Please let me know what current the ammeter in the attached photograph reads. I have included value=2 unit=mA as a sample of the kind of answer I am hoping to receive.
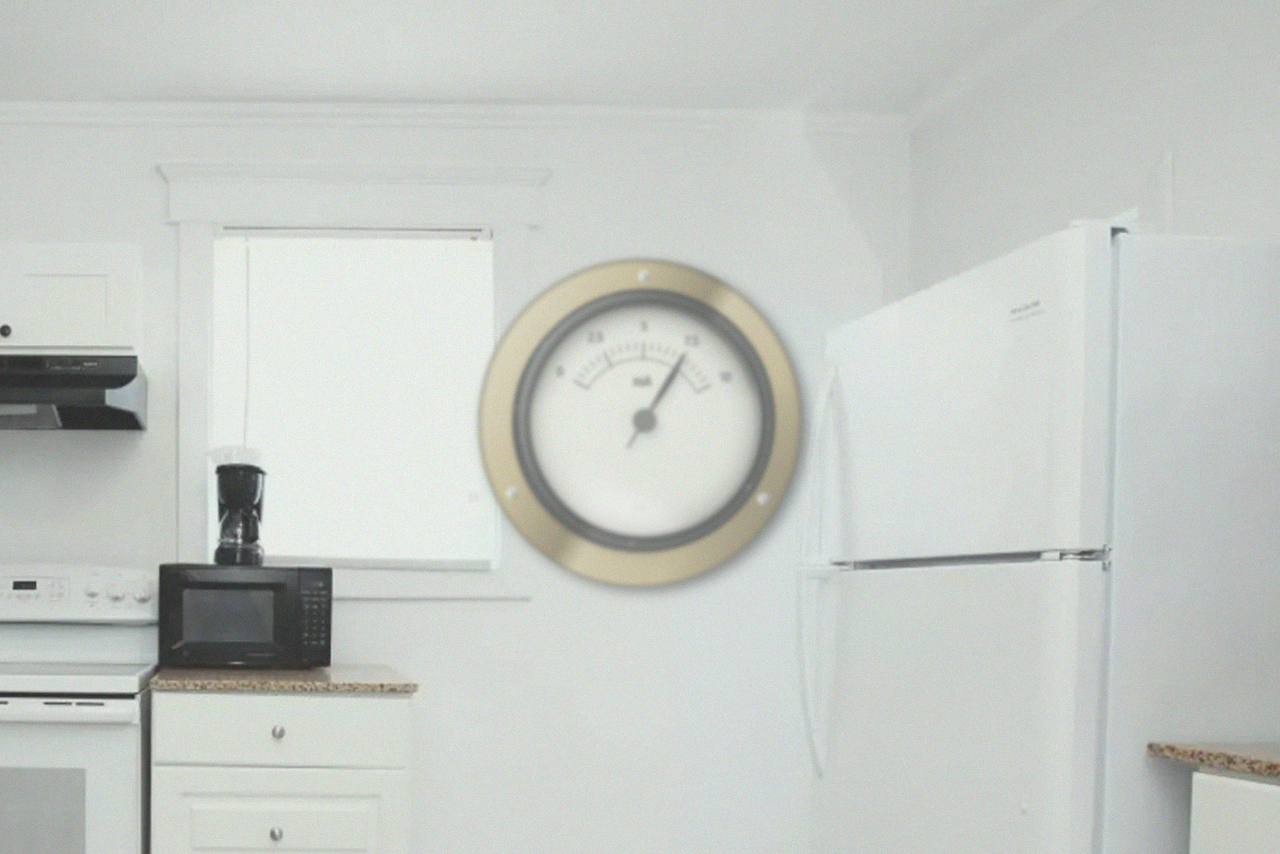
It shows value=7.5 unit=mA
